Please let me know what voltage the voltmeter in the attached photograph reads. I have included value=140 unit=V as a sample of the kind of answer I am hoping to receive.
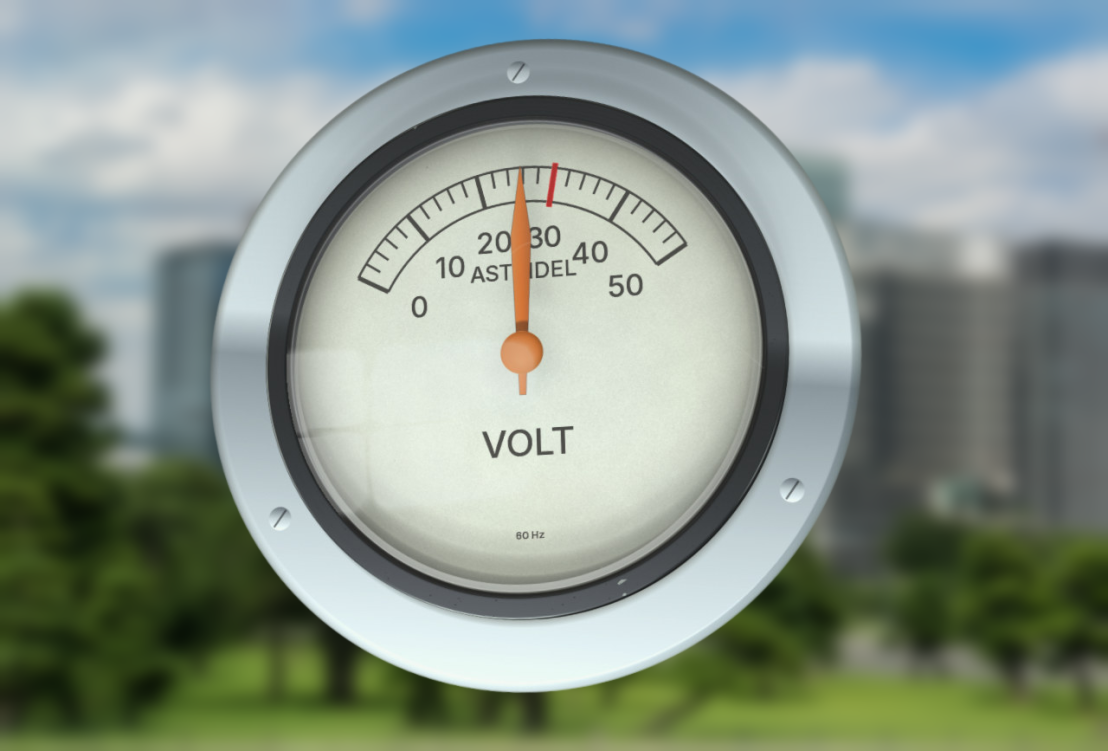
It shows value=26 unit=V
